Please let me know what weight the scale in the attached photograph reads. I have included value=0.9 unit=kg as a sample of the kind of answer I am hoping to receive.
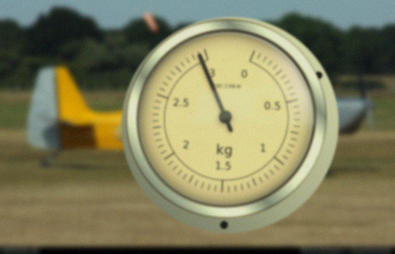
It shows value=2.95 unit=kg
